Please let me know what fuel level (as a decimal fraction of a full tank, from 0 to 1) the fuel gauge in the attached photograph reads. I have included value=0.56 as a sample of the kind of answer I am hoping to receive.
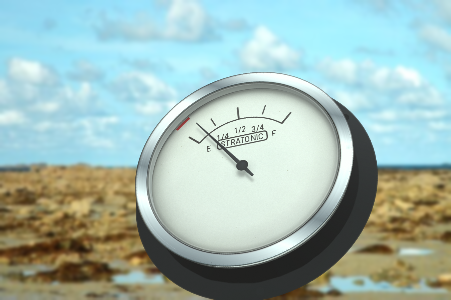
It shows value=0.125
